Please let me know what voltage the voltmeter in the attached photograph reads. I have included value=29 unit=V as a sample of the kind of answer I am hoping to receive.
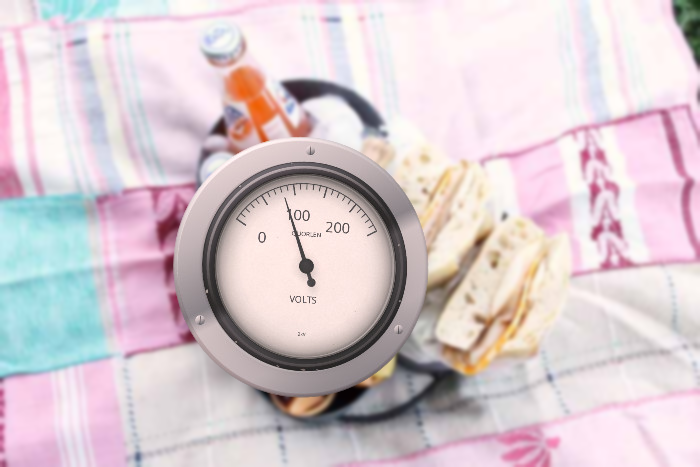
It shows value=80 unit=V
